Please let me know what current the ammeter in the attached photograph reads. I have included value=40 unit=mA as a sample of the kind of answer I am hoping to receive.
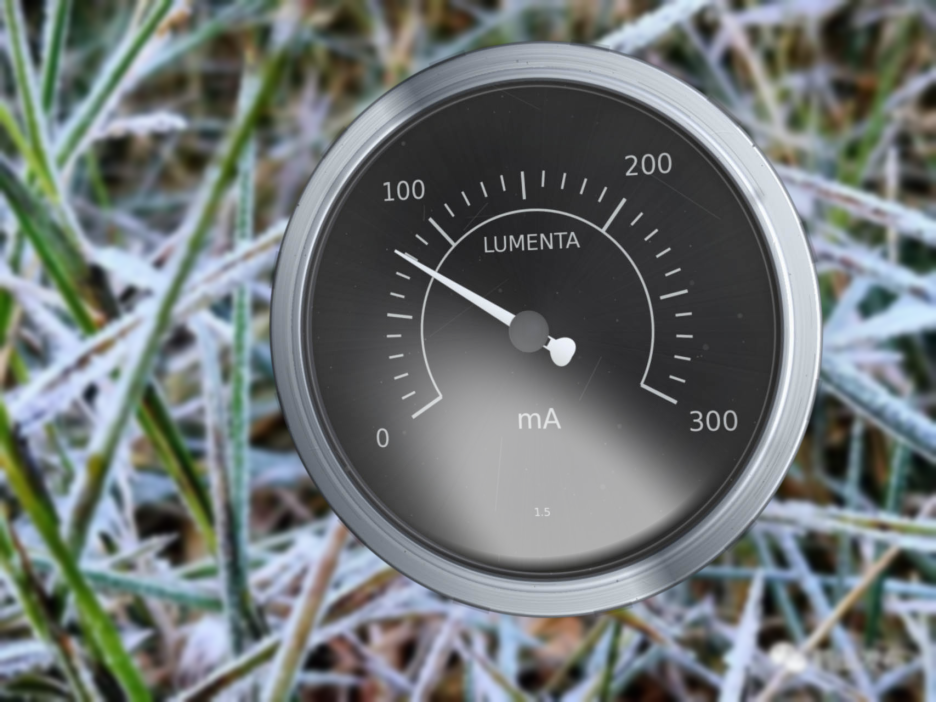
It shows value=80 unit=mA
